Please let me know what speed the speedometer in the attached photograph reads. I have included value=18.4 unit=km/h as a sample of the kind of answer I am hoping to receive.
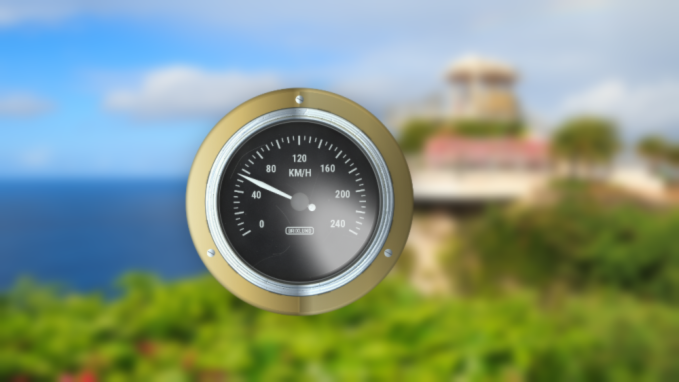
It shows value=55 unit=km/h
